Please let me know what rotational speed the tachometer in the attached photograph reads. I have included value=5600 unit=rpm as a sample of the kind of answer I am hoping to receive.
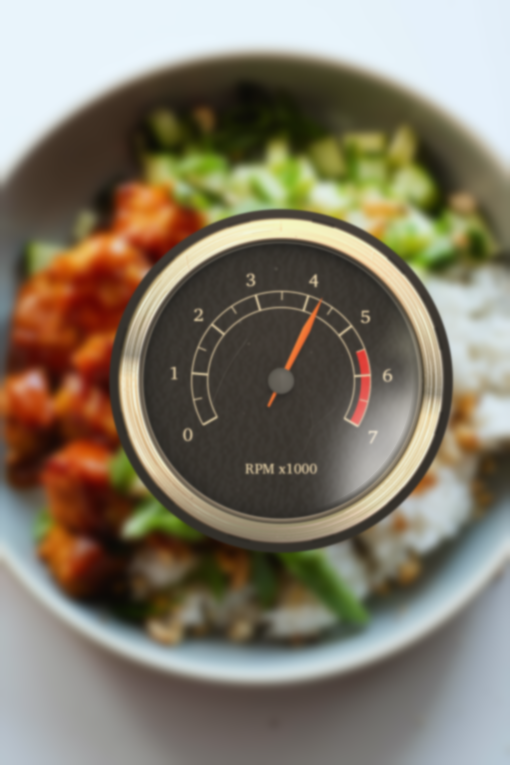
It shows value=4250 unit=rpm
